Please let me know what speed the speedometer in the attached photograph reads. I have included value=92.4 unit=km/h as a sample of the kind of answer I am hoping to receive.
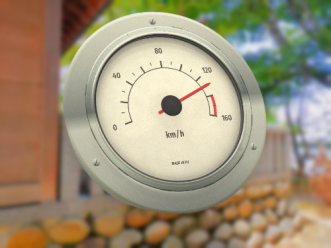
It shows value=130 unit=km/h
